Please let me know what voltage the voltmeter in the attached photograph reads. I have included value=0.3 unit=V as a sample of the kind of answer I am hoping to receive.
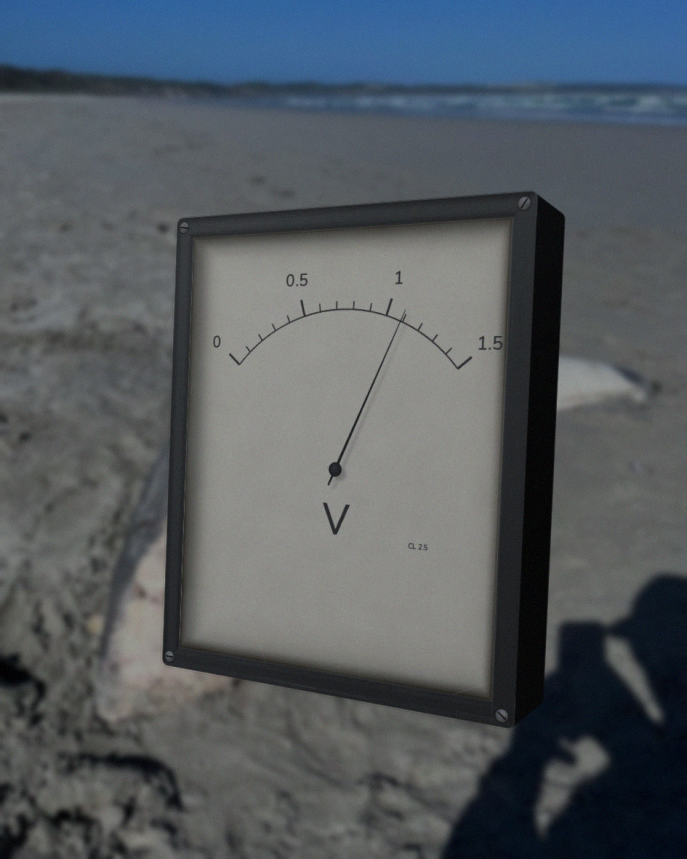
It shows value=1.1 unit=V
